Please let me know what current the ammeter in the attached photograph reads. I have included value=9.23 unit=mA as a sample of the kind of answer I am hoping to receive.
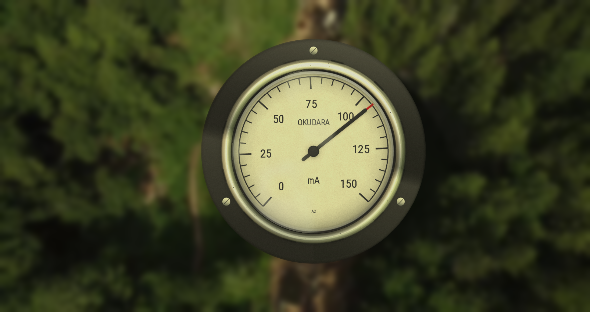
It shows value=105 unit=mA
